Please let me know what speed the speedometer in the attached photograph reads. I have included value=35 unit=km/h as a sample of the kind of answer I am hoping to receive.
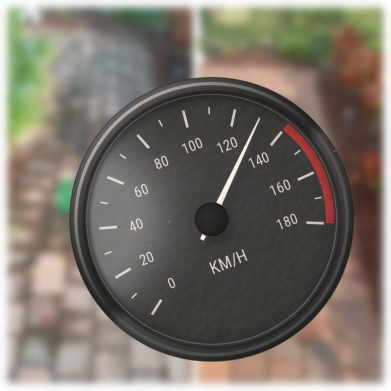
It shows value=130 unit=km/h
